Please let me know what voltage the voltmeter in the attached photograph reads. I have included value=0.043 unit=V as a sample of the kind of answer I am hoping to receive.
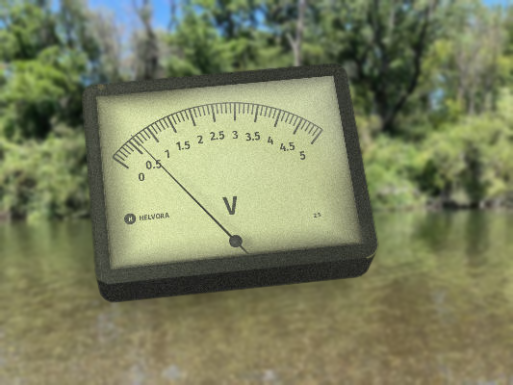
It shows value=0.6 unit=V
